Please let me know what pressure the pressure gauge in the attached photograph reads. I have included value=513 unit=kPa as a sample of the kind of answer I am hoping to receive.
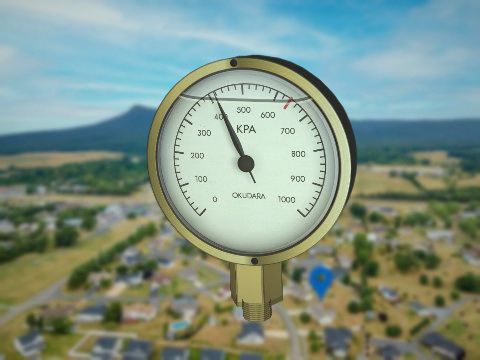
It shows value=420 unit=kPa
